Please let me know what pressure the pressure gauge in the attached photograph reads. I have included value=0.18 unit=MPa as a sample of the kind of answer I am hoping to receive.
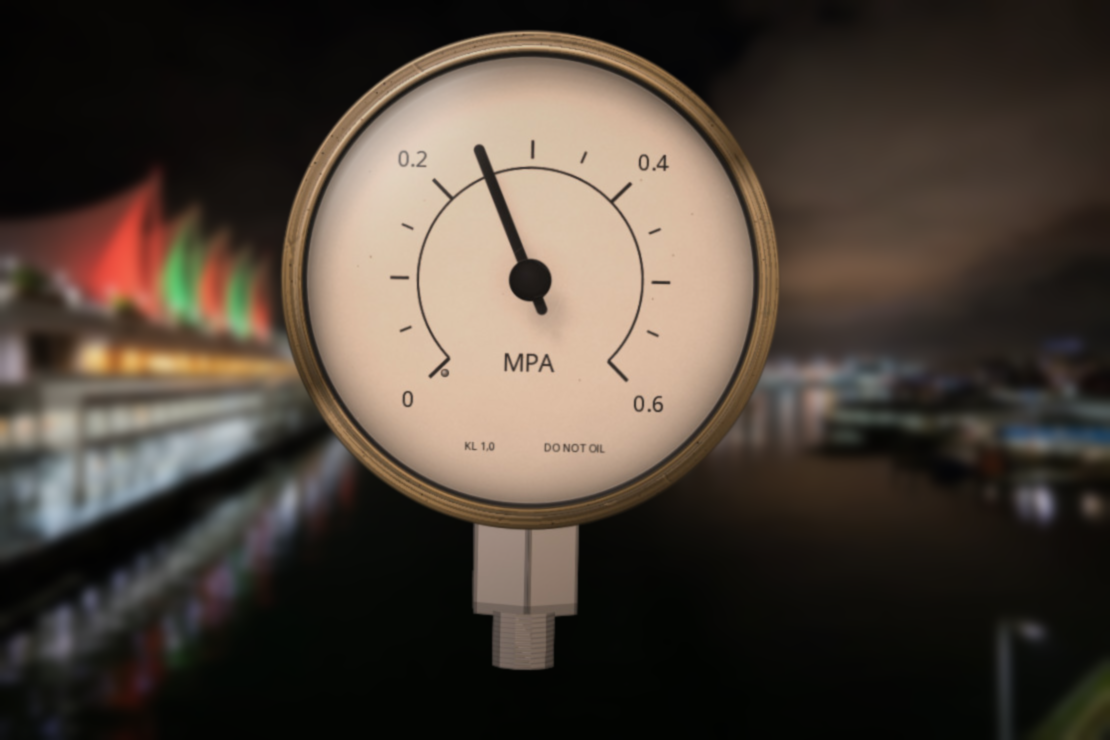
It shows value=0.25 unit=MPa
